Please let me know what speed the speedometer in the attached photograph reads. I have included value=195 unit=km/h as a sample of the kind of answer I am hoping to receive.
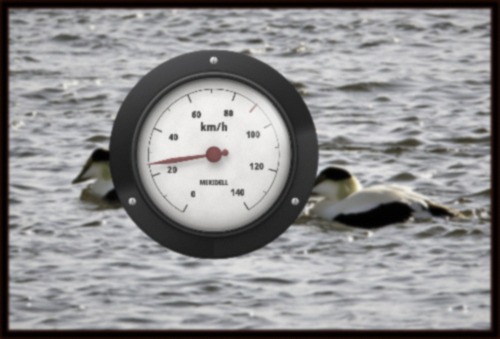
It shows value=25 unit=km/h
